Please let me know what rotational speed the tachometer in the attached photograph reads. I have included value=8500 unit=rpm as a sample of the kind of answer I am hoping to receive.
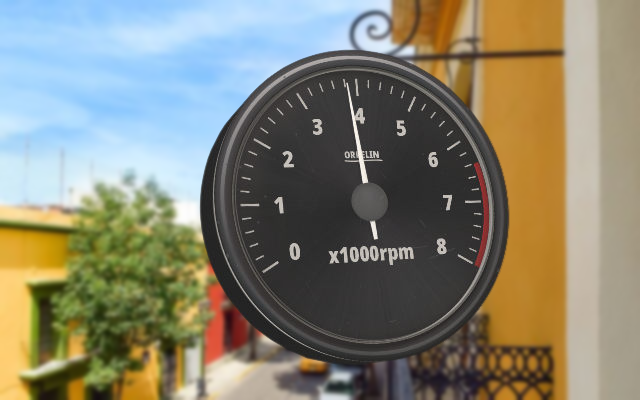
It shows value=3800 unit=rpm
